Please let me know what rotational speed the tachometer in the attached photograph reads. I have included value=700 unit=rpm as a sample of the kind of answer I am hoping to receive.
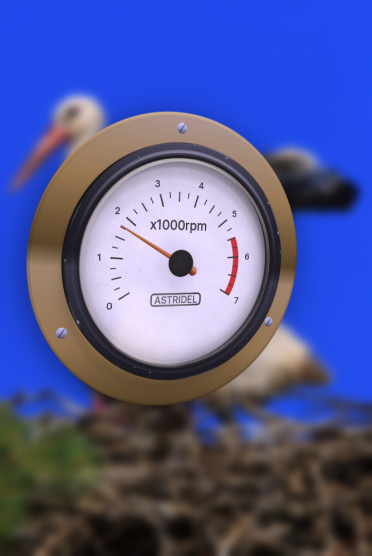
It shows value=1750 unit=rpm
